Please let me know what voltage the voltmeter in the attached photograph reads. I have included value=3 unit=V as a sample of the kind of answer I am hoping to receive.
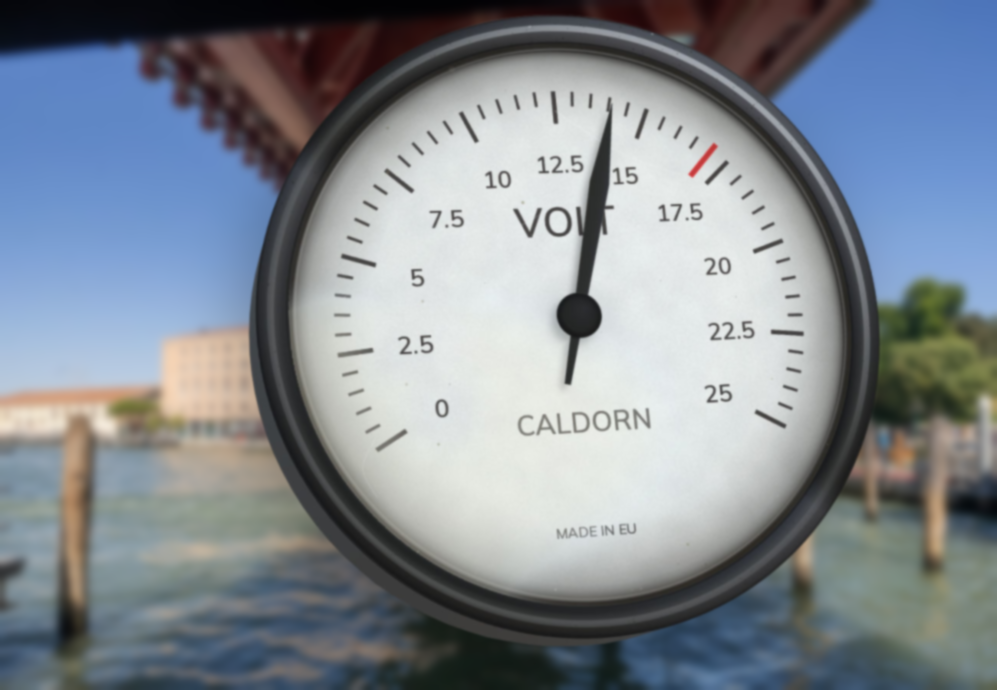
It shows value=14 unit=V
